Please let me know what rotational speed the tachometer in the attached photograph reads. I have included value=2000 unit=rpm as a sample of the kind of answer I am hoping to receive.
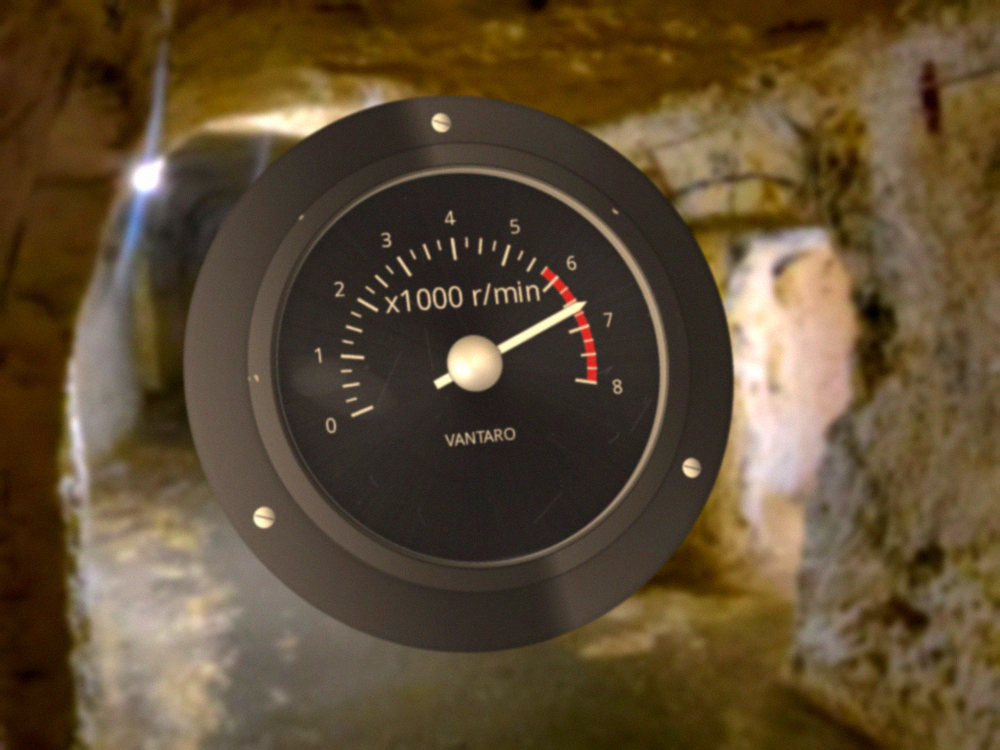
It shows value=6625 unit=rpm
